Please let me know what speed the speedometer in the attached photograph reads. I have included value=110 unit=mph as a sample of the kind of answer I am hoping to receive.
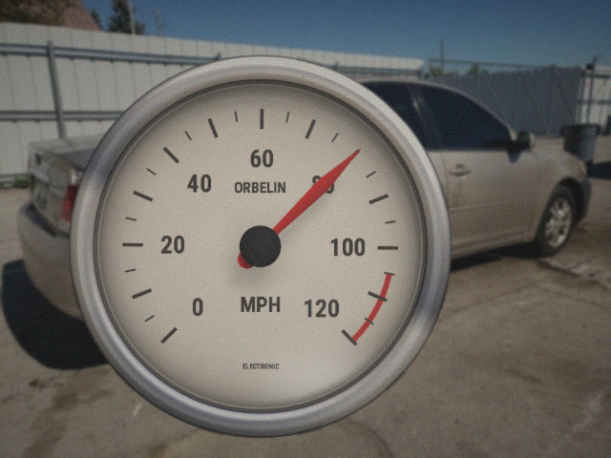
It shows value=80 unit=mph
